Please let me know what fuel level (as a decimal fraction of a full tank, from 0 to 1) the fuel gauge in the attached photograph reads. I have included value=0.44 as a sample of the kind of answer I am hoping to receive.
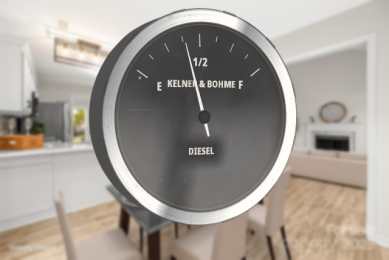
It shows value=0.375
